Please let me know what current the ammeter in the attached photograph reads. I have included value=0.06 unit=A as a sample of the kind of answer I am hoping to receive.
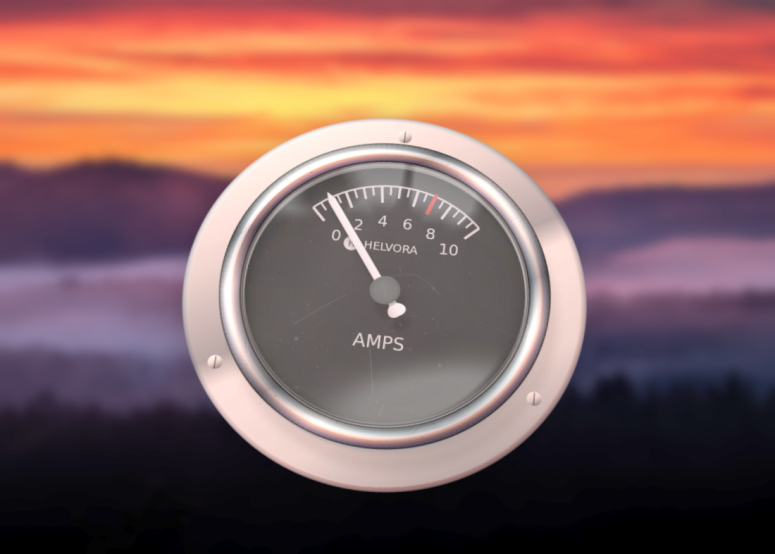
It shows value=1 unit=A
